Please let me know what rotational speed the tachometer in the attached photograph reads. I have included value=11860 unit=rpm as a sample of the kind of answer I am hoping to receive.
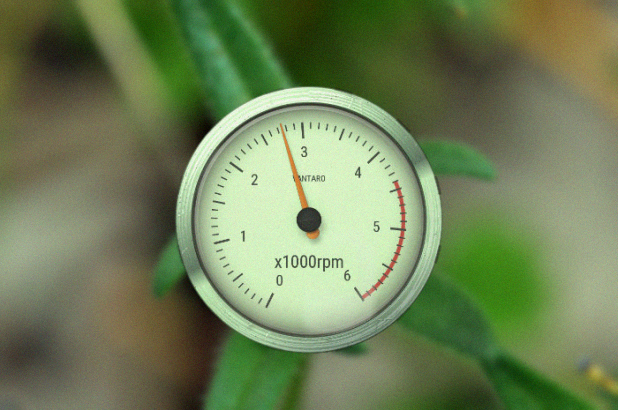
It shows value=2750 unit=rpm
